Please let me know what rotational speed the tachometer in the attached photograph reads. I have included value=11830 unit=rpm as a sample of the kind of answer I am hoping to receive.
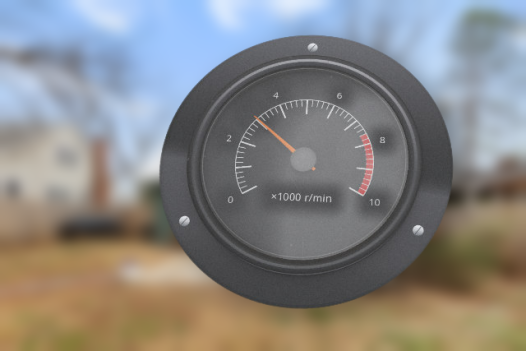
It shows value=3000 unit=rpm
